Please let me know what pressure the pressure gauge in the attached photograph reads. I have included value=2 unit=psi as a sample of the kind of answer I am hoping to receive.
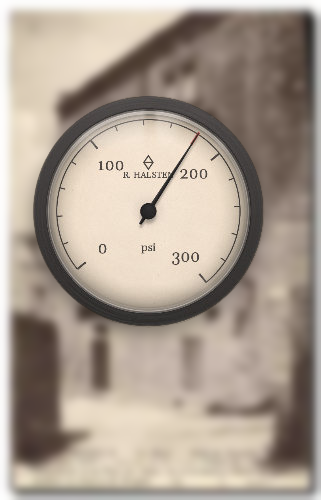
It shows value=180 unit=psi
